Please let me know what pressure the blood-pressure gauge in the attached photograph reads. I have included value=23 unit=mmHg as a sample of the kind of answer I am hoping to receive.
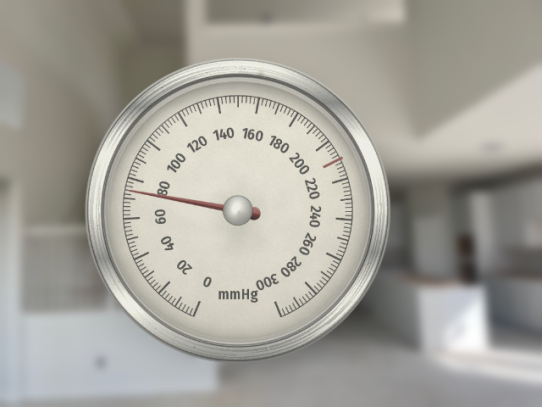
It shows value=74 unit=mmHg
